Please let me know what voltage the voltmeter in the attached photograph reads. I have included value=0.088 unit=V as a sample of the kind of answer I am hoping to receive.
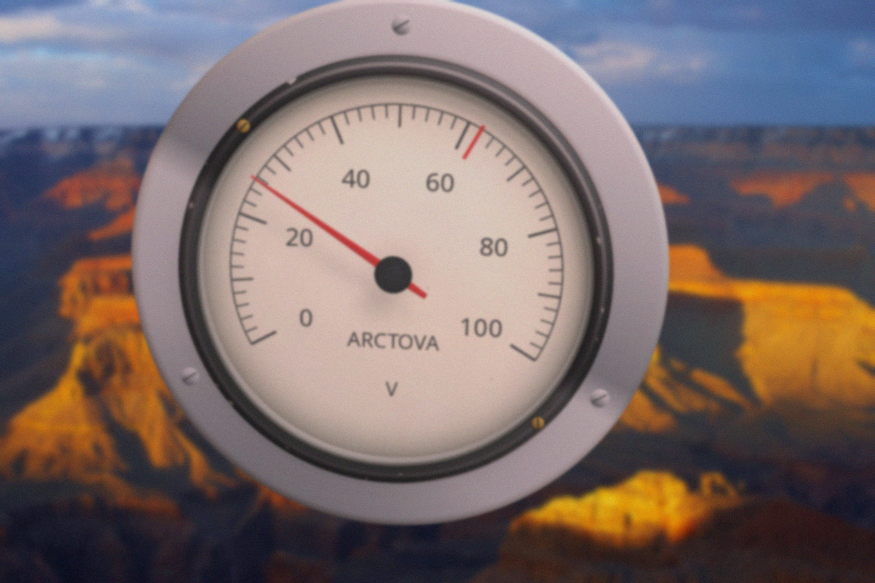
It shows value=26 unit=V
